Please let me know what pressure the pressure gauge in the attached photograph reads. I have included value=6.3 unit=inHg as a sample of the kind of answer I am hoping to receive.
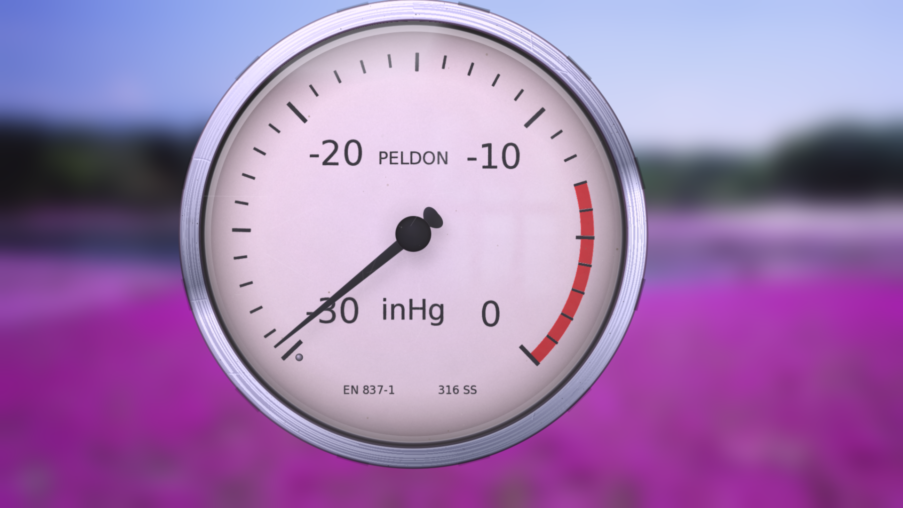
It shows value=-29.5 unit=inHg
